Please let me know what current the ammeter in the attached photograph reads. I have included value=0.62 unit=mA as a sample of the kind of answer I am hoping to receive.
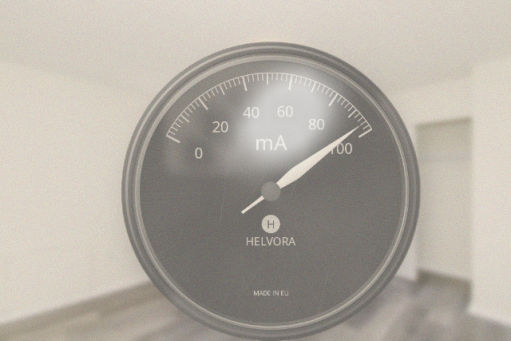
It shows value=96 unit=mA
